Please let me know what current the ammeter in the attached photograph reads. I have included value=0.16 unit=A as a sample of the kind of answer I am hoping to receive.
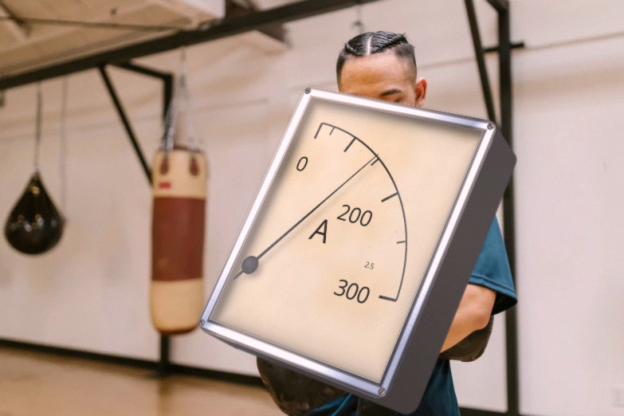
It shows value=150 unit=A
